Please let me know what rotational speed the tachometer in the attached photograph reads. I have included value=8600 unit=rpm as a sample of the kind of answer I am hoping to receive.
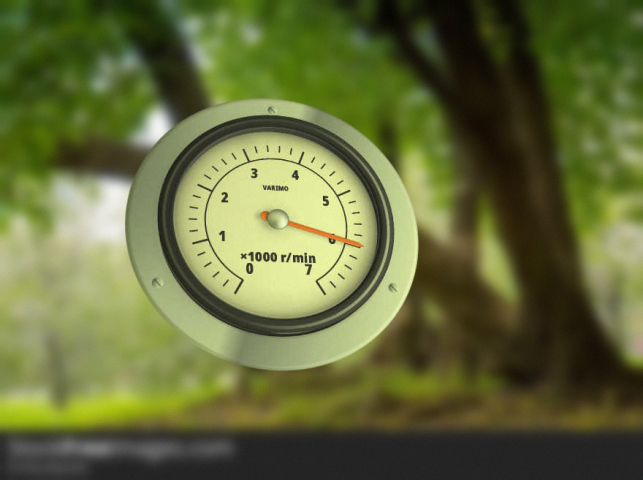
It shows value=6000 unit=rpm
